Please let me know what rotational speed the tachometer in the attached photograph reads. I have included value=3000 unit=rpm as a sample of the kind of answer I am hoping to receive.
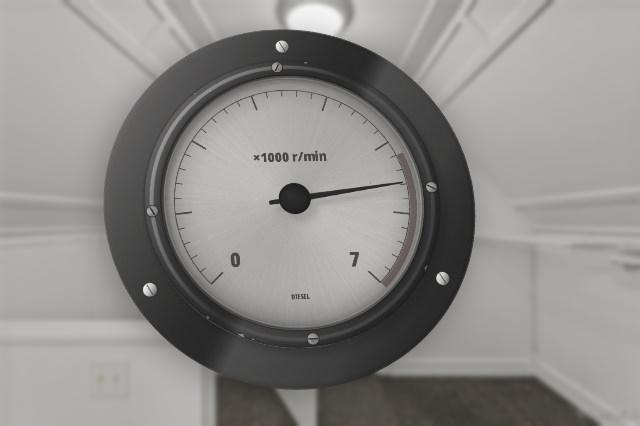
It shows value=5600 unit=rpm
